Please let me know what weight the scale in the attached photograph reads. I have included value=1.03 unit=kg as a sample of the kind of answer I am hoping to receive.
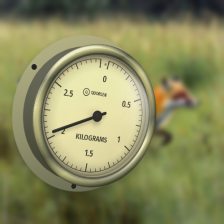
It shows value=2.05 unit=kg
